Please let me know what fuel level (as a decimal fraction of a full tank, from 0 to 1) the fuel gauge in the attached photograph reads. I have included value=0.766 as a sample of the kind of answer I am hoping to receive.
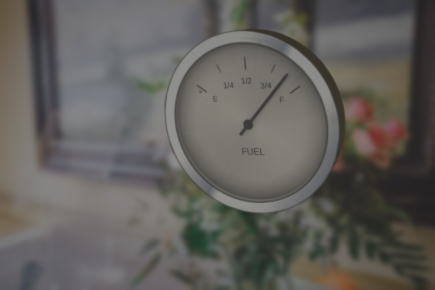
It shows value=0.875
